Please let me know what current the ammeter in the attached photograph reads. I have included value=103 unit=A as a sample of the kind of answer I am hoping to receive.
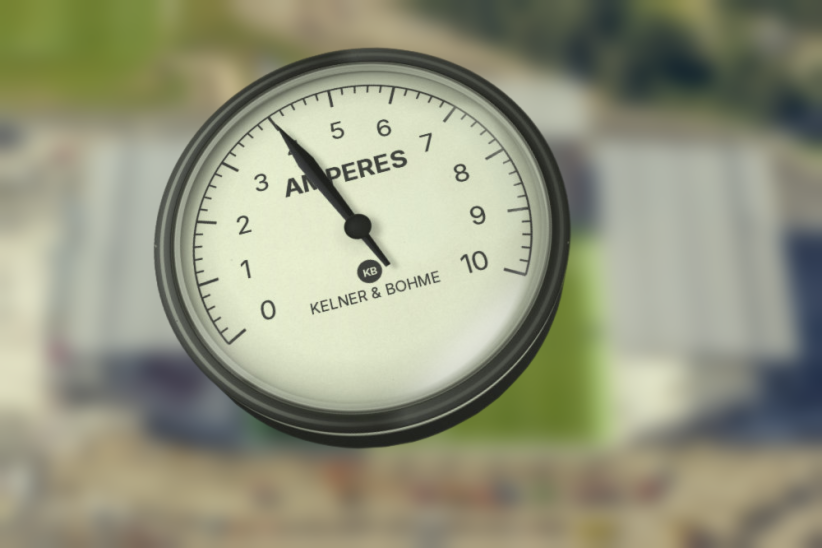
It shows value=4 unit=A
